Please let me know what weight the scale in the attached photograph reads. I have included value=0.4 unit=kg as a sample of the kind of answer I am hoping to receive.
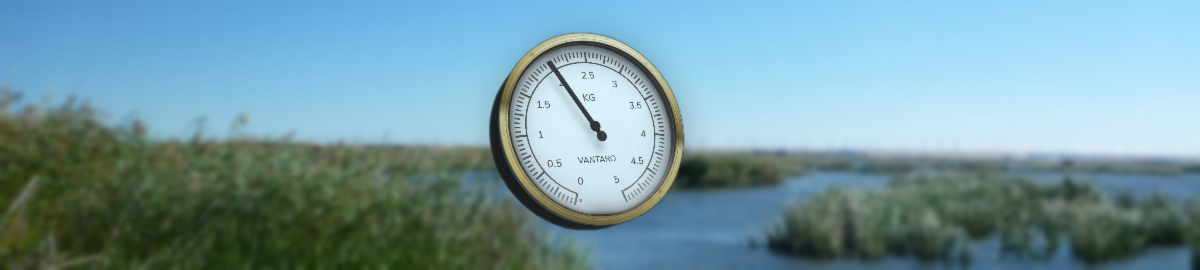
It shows value=2 unit=kg
